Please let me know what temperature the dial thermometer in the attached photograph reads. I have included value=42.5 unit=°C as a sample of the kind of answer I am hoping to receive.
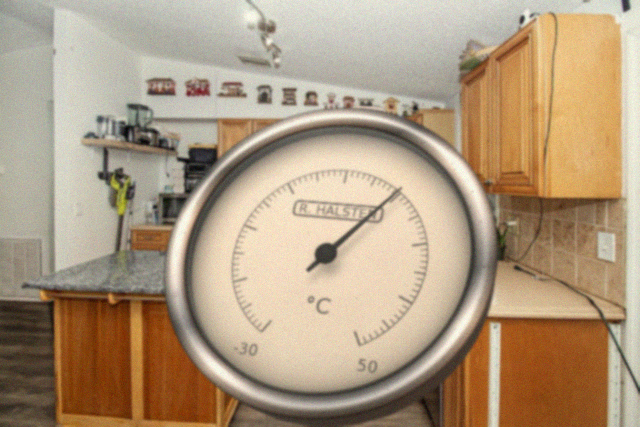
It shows value=20 unit=°C
